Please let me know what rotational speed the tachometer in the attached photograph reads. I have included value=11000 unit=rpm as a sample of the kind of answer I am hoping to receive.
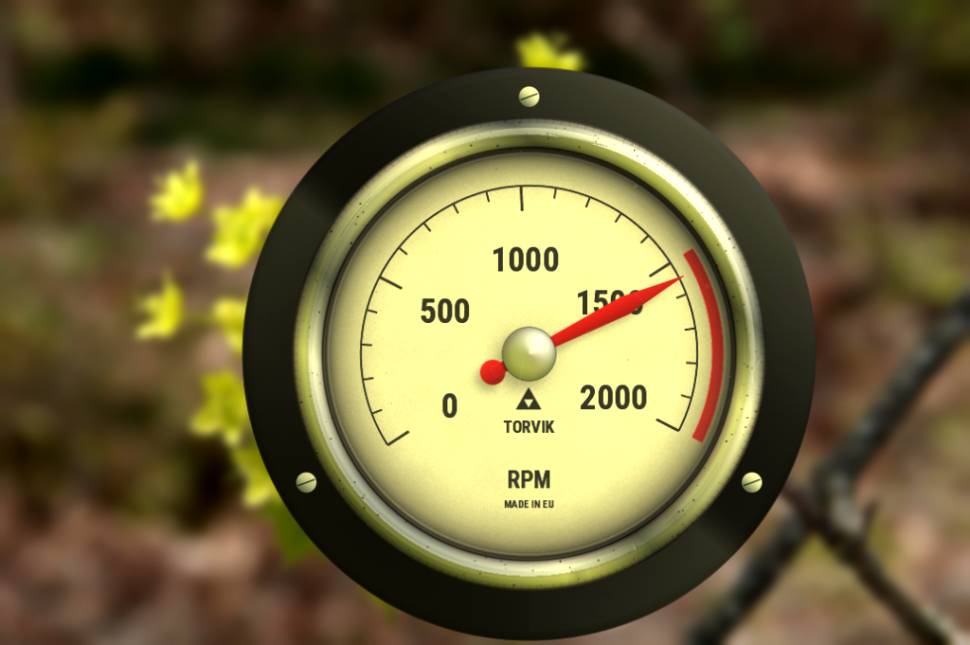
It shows value=1550 unit=rpm
